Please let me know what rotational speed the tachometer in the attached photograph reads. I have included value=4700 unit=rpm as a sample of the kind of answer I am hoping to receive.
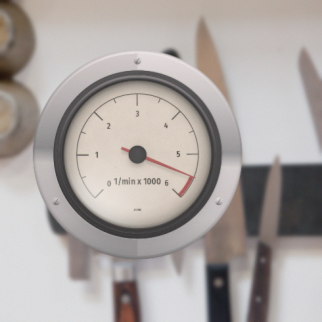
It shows value=5500 unit=rpm
